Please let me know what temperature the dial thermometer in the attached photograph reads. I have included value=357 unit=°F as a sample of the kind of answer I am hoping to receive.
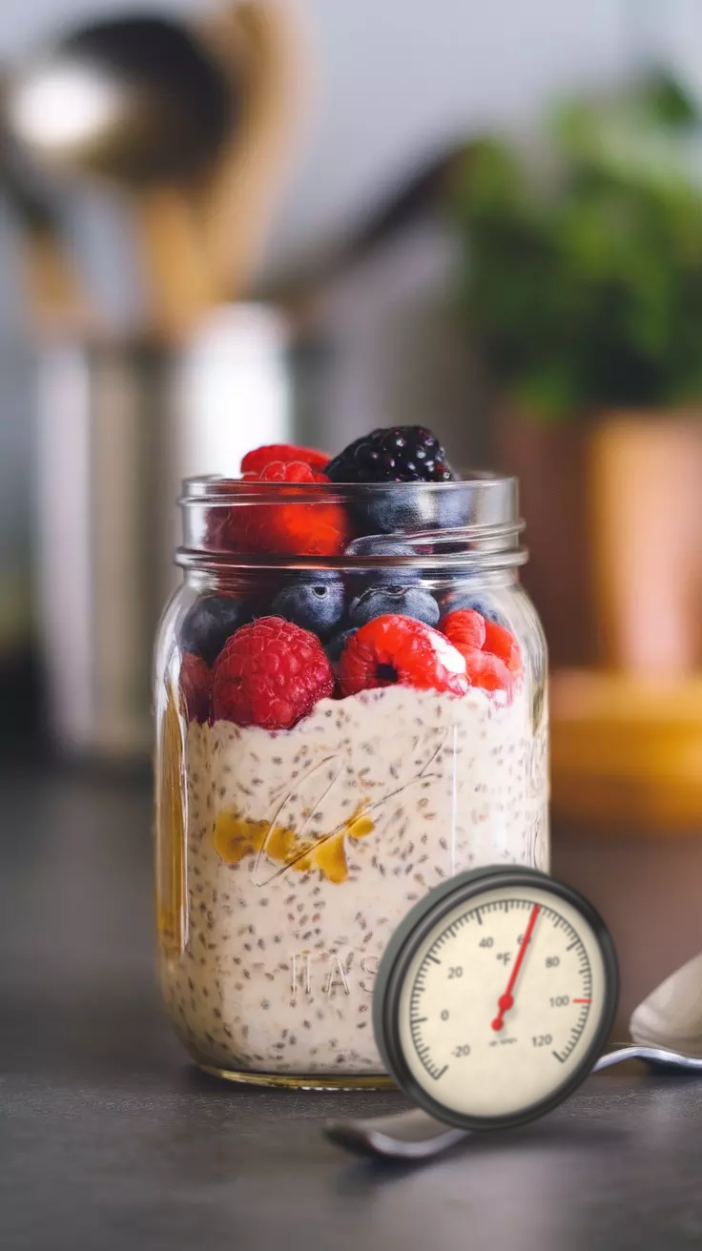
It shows value=60 unit=°F
